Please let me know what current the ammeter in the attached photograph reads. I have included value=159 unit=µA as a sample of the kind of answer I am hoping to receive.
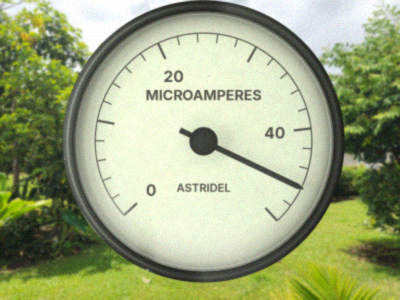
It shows value=46 unit=µA
